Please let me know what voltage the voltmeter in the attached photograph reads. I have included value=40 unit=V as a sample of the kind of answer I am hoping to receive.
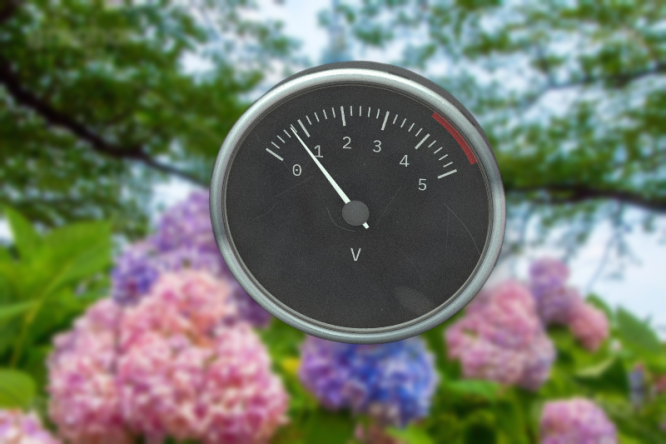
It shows value=0.8 unit=V
